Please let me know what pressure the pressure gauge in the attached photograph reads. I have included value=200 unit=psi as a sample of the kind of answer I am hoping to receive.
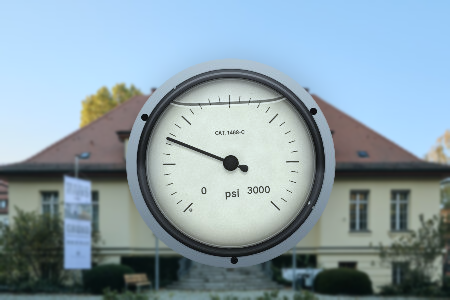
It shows value=750 unit=psi
